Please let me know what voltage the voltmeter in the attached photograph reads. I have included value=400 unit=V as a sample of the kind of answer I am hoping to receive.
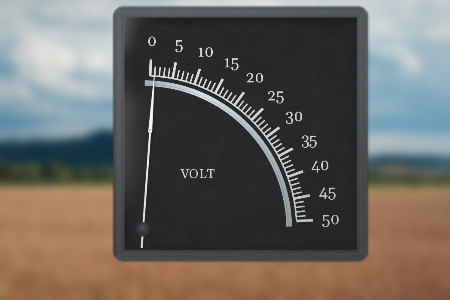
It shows value=1 unit=V
